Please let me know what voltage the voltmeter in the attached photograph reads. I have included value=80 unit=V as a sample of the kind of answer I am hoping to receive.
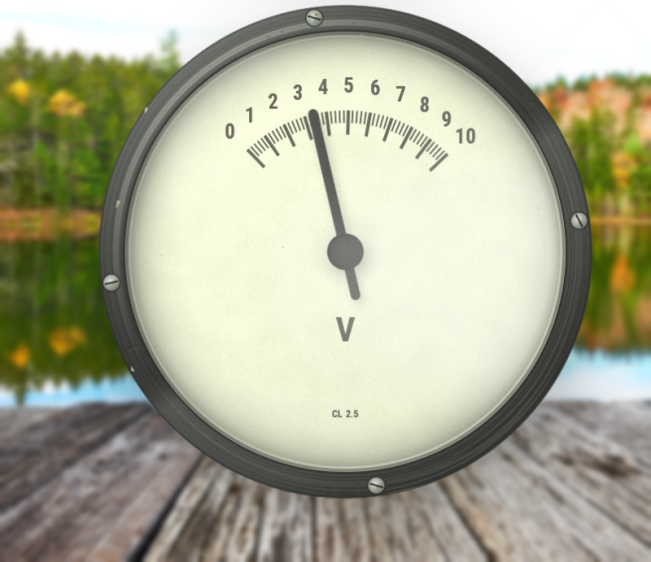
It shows value=3.4 unit=V
